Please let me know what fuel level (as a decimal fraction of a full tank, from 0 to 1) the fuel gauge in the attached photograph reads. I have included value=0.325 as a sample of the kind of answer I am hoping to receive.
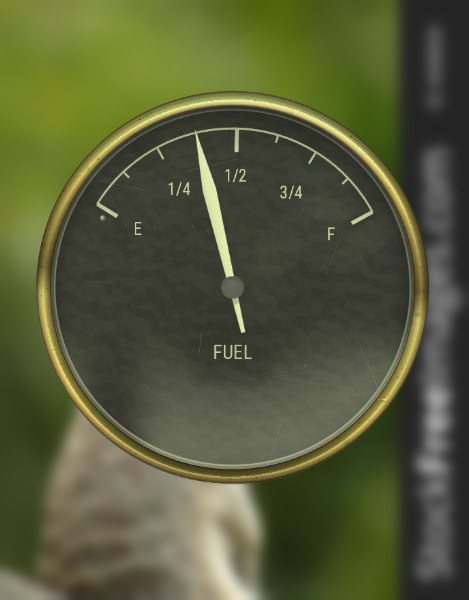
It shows value=0.375
